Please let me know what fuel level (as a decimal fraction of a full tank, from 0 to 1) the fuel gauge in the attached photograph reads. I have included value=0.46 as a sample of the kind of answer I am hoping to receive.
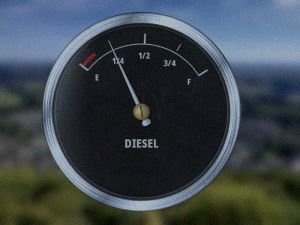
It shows value=0.25
